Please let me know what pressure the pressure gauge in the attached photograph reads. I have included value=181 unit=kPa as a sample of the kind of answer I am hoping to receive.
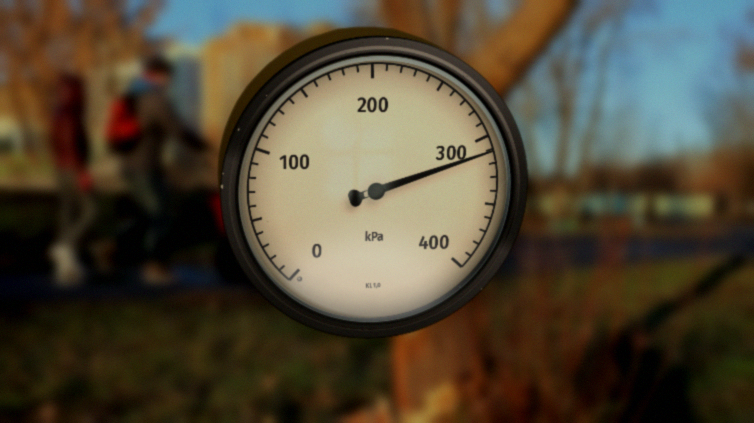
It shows value=310 unit=kPa
